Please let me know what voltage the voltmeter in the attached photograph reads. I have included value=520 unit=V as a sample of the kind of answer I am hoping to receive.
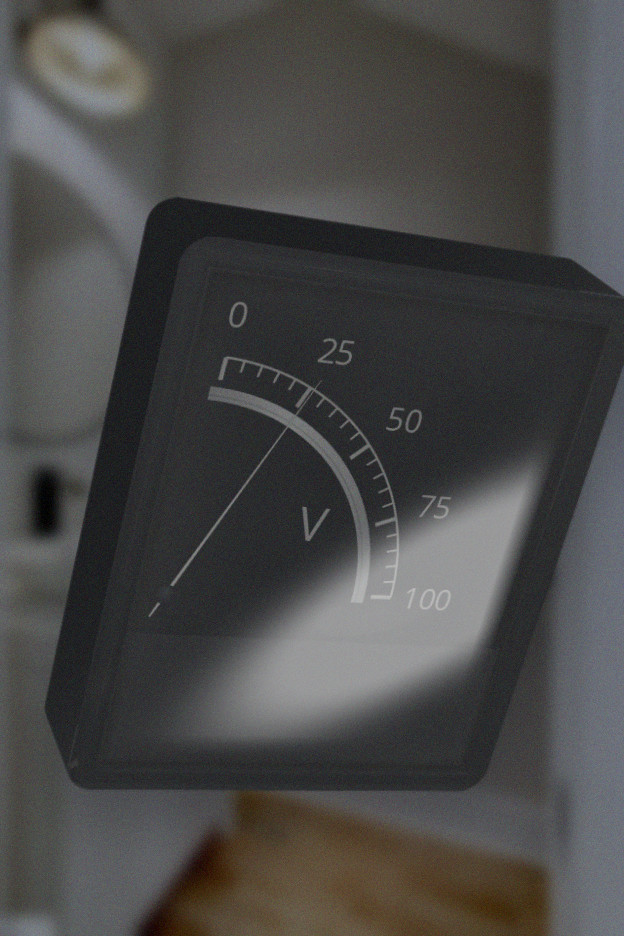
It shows value=25 unit=V
